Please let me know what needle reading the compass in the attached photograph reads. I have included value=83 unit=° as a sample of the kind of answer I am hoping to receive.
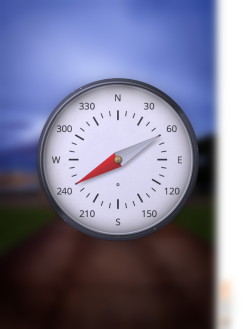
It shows value=240 unit=°
